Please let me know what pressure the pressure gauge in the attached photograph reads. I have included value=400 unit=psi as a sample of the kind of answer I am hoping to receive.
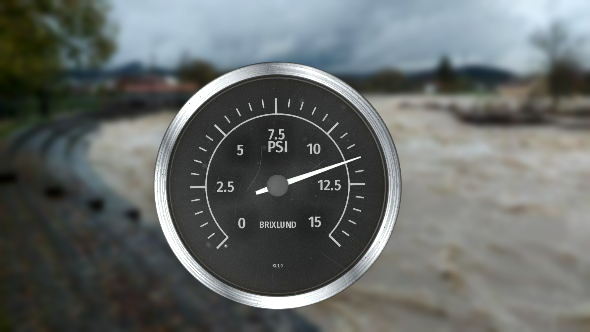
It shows value=11.5 unit=psi
